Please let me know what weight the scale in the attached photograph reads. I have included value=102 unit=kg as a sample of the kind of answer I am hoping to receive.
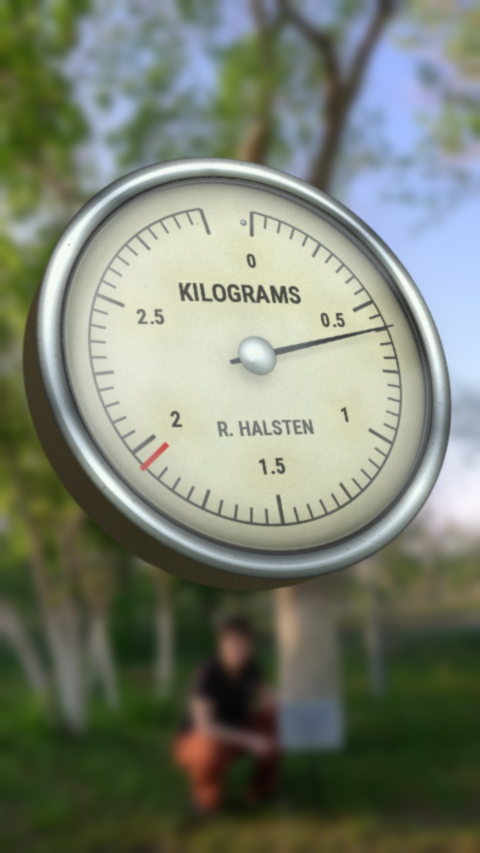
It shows value=0.6 unit=kg
